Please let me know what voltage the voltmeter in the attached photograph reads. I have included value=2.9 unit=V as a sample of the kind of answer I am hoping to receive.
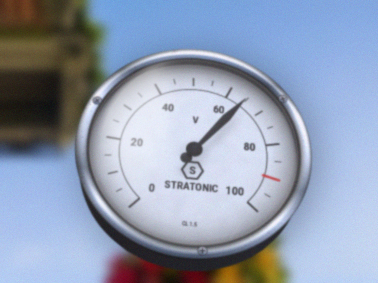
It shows value=65 unit=V
